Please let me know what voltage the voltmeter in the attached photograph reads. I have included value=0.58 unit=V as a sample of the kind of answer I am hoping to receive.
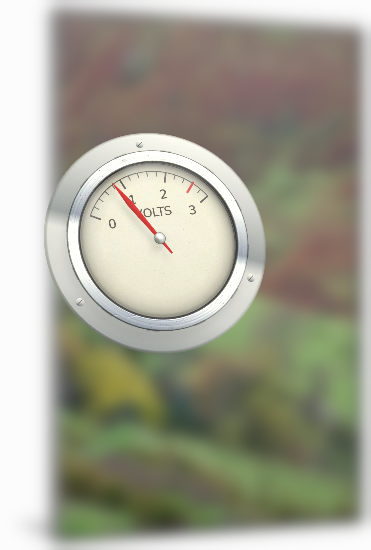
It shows value=0.8 unit=V
